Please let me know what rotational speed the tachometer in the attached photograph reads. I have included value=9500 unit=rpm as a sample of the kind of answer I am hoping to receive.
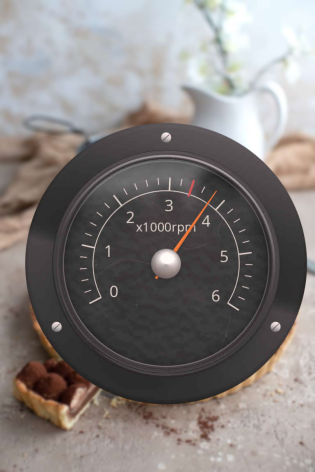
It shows value=3800 unit=rpm
